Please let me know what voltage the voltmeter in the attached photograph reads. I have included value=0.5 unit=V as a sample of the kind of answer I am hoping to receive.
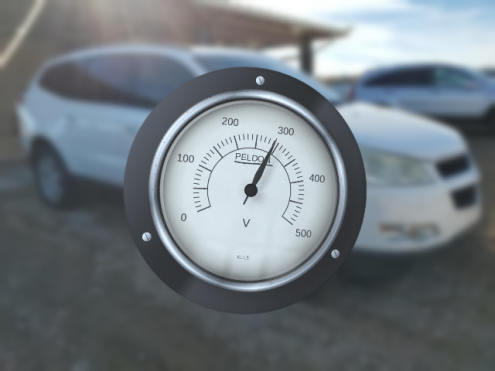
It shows value=290 unit=V
